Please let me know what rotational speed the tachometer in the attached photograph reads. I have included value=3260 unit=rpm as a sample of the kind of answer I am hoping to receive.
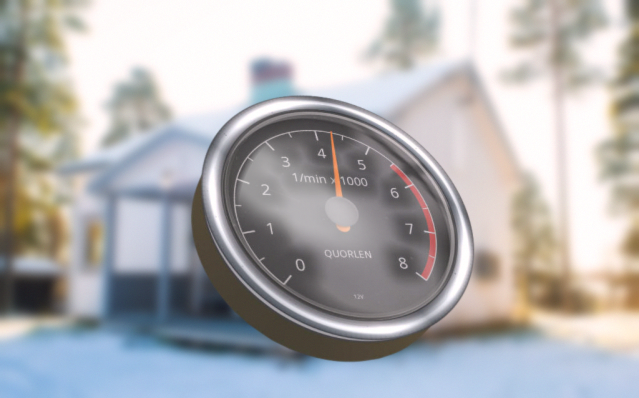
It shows value=4250 unit=rpm
